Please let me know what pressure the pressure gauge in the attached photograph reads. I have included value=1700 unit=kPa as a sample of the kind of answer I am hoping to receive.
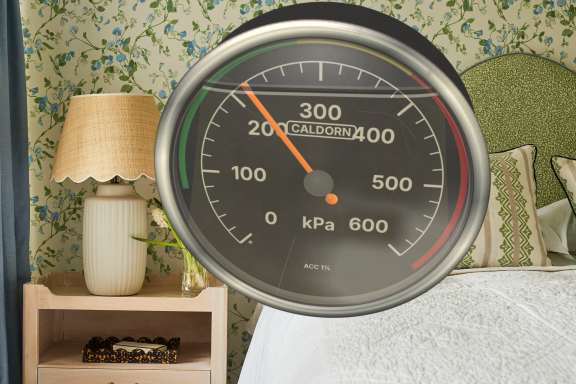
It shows value=220 unit=kPa
